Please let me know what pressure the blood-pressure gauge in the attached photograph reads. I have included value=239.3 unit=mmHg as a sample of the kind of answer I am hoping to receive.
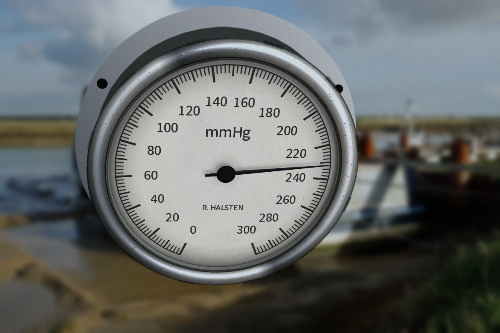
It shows value=230 unit=mmHg
